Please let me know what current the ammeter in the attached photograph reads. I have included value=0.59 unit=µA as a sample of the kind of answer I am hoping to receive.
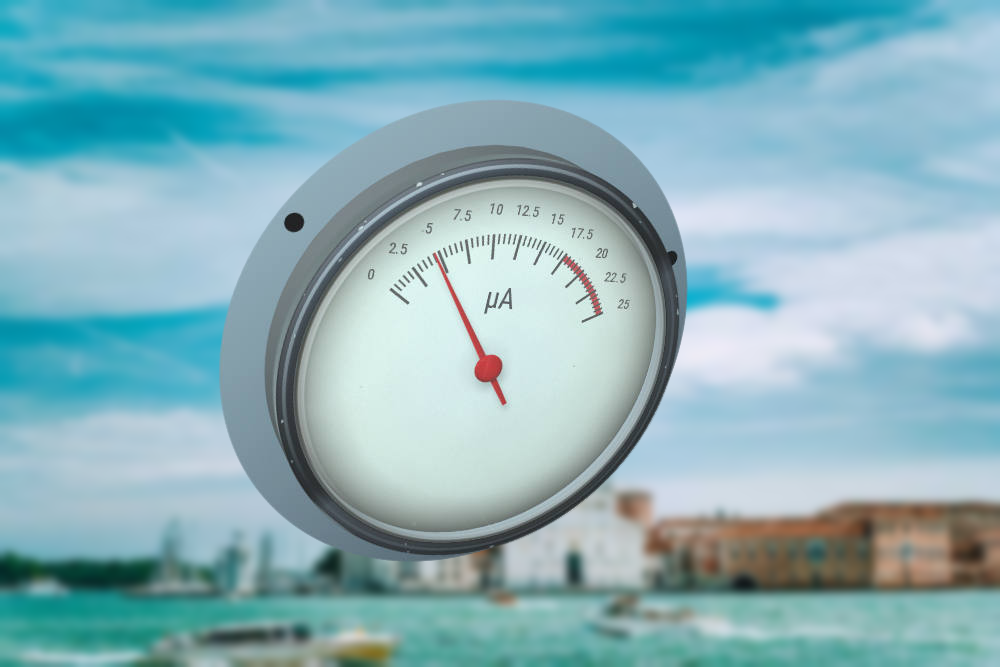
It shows value=4.5 unit=µA
